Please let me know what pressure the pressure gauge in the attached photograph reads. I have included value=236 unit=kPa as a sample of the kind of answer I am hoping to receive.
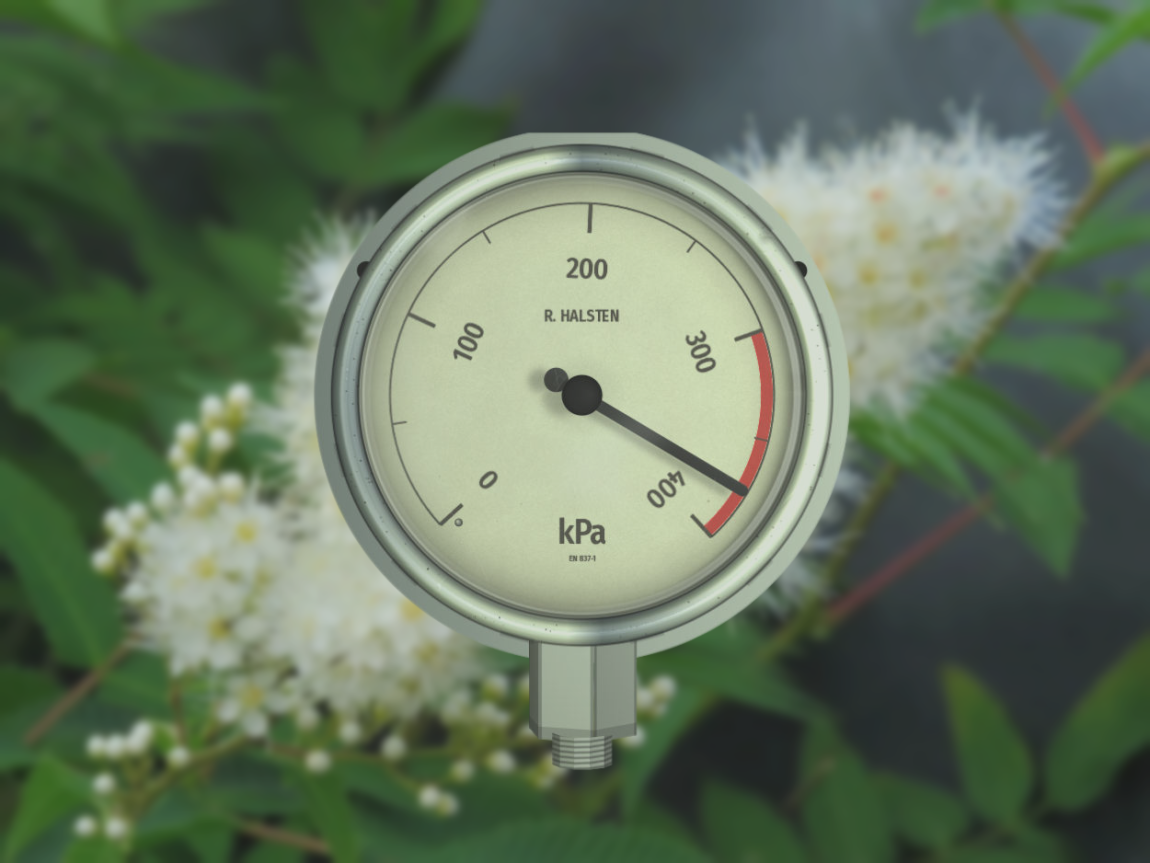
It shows value=375 unit=kPa
